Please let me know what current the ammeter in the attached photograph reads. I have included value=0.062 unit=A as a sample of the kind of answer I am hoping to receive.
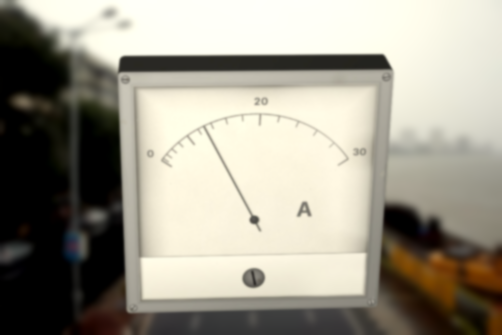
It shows value=13 unit=A
